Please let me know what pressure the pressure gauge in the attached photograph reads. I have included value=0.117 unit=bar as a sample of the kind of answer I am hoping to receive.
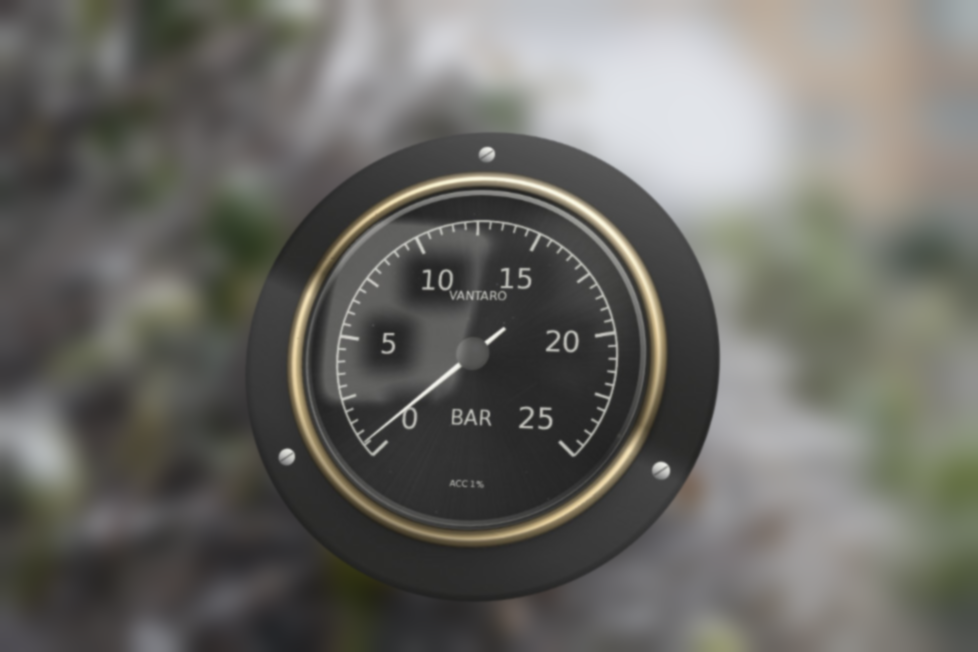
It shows value=0.5 unit=bar
